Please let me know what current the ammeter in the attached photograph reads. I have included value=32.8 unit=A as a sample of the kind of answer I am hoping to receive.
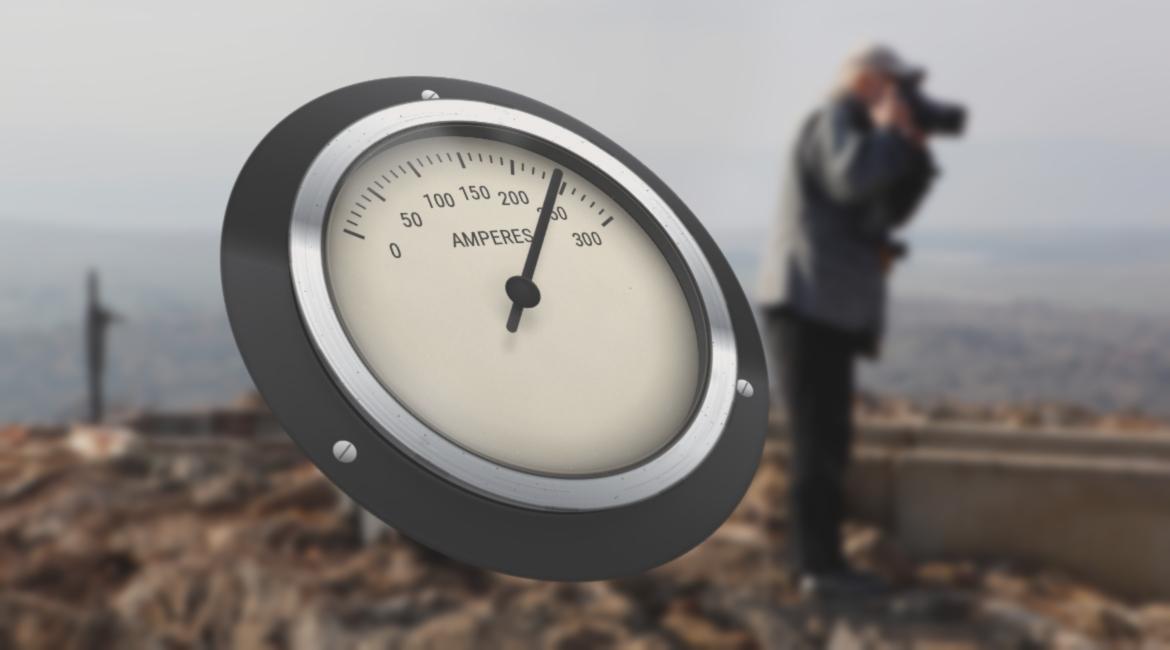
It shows value=240 unit=A
